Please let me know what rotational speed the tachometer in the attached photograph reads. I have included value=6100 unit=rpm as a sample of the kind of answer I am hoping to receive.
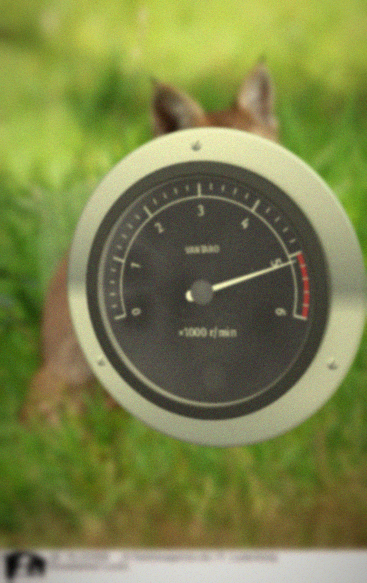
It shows value=5100 unit=rpm
